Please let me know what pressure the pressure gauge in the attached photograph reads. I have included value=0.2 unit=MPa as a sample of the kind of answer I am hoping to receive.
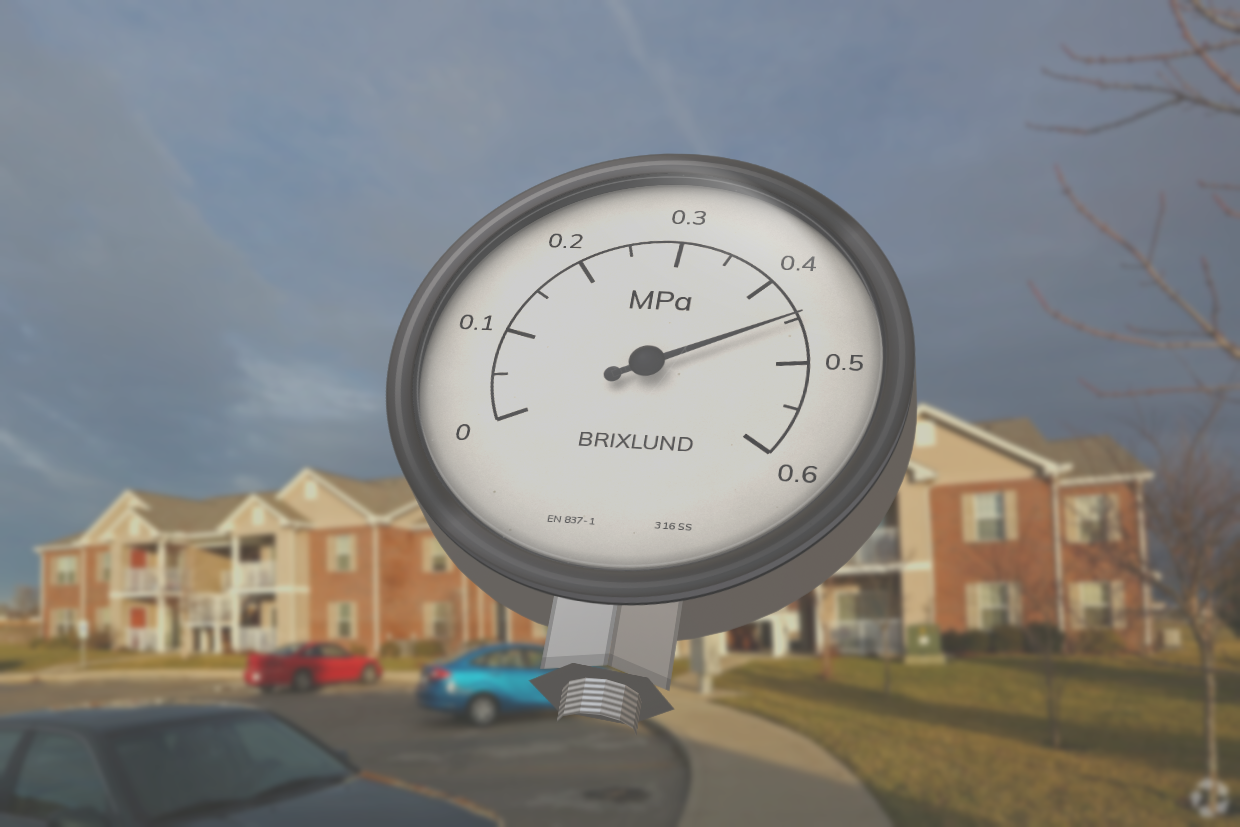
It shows value=0.45 unit=MPa
